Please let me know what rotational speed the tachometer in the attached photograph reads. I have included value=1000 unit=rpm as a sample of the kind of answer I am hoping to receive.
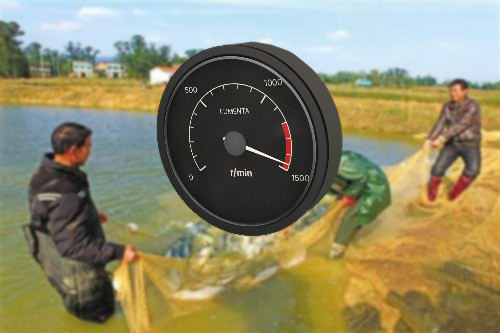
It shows value=1450 unit=rpm
